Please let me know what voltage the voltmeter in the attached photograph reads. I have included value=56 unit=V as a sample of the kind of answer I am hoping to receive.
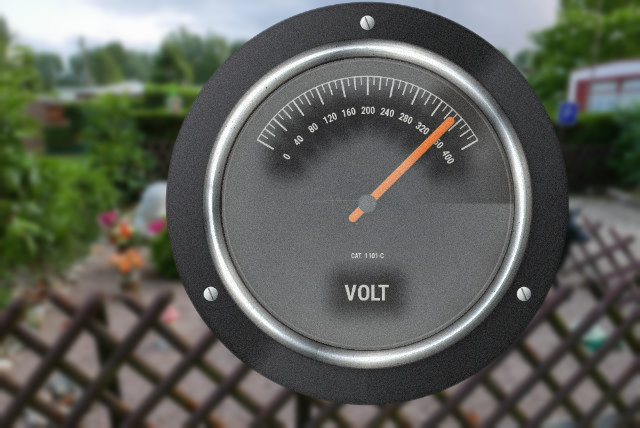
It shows value=350 unit=V
